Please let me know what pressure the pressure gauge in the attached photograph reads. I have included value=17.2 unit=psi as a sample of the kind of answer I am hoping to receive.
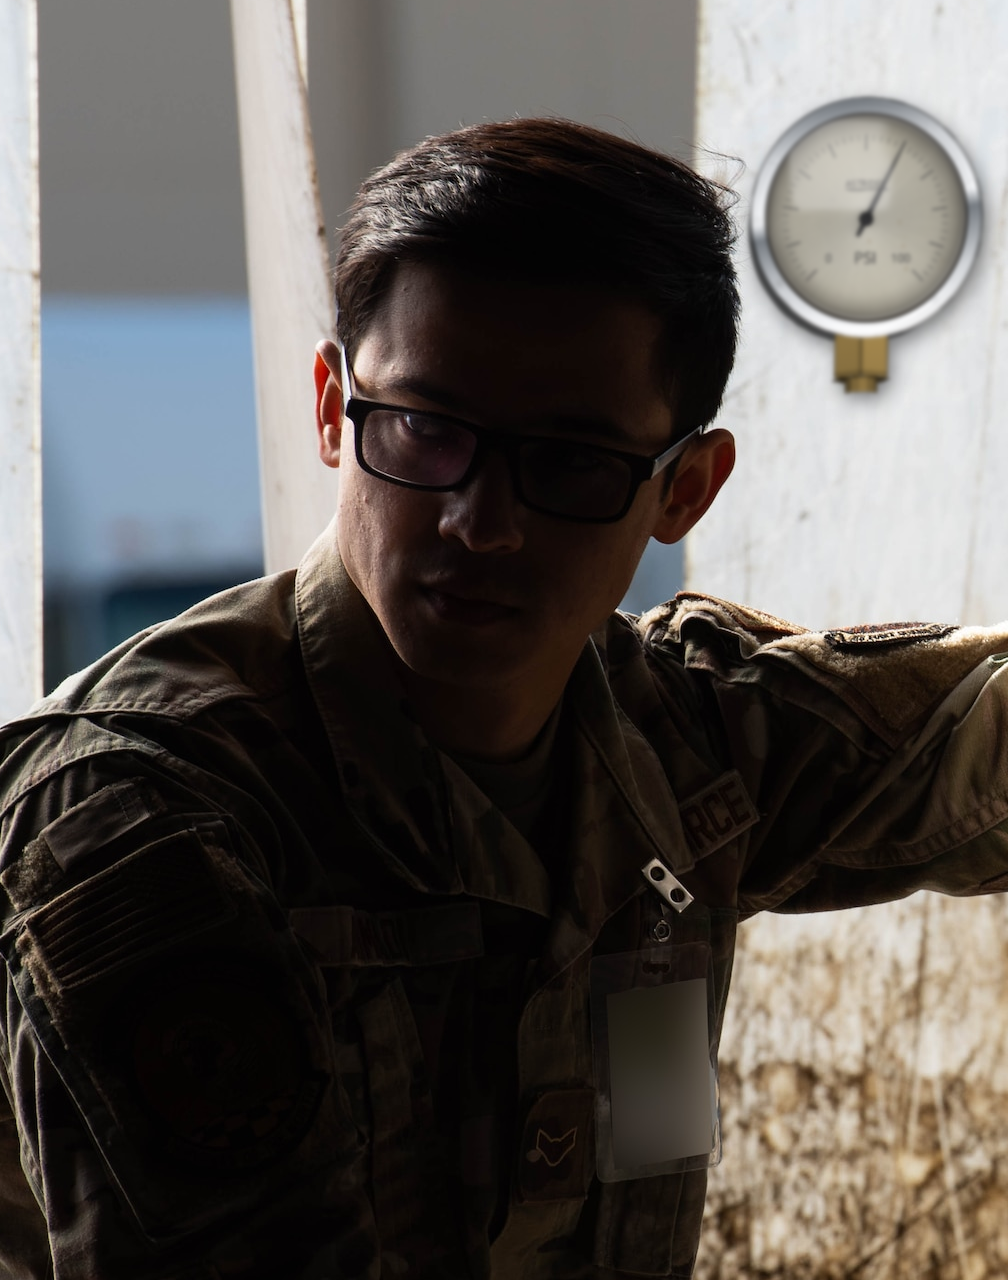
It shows value=60 unit=psi
